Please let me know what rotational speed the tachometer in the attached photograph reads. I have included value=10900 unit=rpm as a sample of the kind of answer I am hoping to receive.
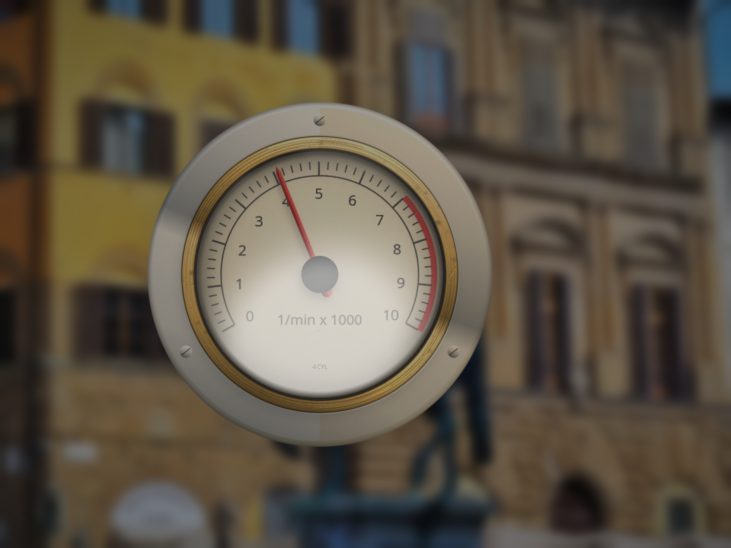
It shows value=4100 unit=rpm
